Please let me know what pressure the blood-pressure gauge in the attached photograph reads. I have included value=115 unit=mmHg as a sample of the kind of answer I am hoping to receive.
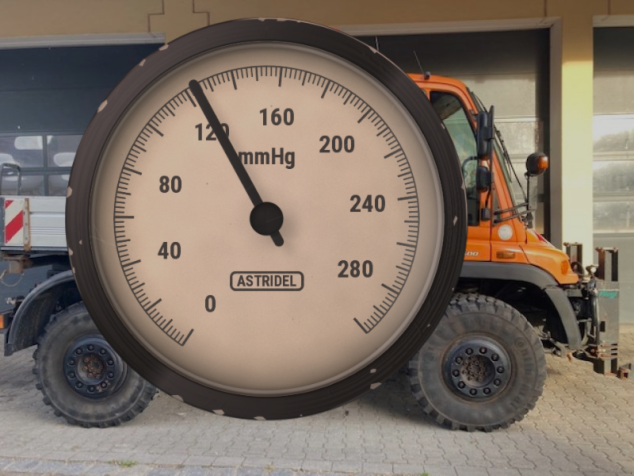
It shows value=124 unit=mmHg
